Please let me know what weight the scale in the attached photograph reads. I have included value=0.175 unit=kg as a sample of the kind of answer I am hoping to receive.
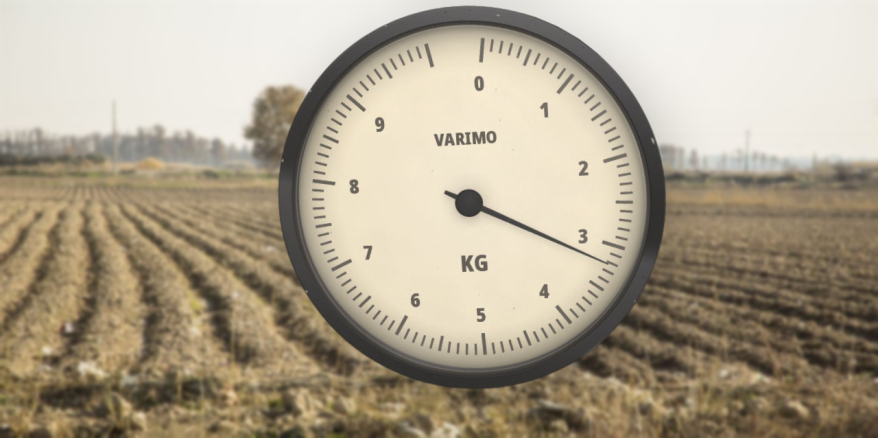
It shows value=3.2 unit=kg
